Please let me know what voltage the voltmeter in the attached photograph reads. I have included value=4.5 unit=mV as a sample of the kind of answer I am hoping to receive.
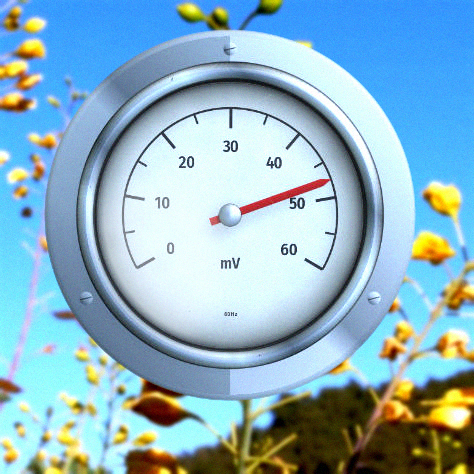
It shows value=47.5 unit=mV
